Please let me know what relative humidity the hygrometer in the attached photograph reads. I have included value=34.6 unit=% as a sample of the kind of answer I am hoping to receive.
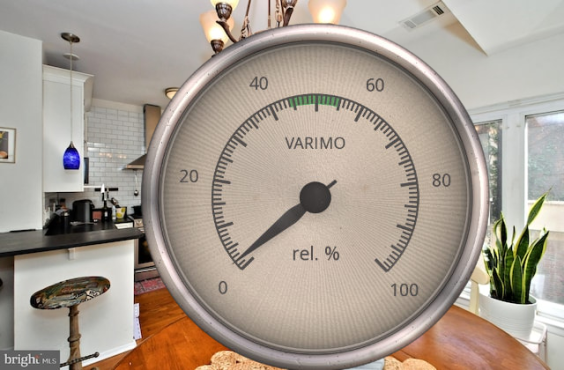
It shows value=2 unit=%
